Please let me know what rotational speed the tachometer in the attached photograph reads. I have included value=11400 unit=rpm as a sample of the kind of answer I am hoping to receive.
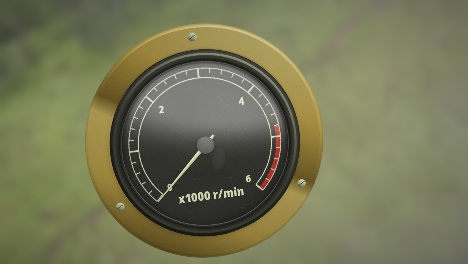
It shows value=0 unit=rpm
